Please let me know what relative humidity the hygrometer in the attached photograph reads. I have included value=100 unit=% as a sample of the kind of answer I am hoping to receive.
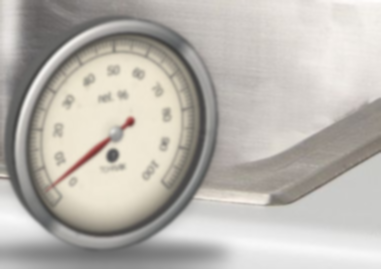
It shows value=5 unit=%
